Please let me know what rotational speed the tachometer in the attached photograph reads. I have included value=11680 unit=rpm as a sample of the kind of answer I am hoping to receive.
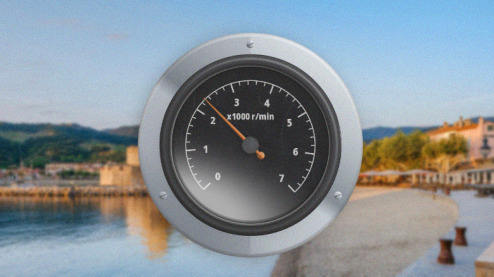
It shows value=2300 unit=rpm
